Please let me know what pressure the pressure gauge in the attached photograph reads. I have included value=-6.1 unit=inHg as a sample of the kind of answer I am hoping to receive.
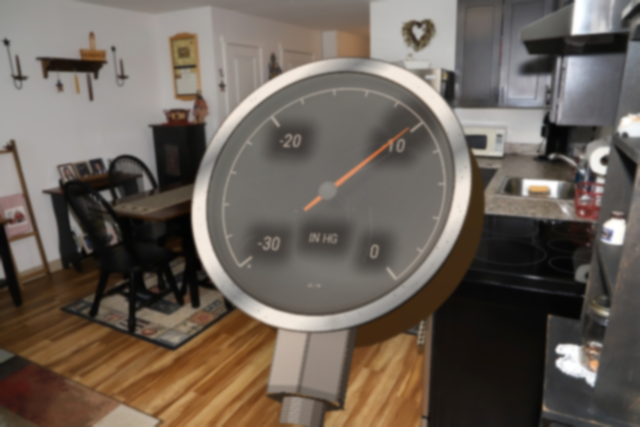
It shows value=-10 unit=inHg
